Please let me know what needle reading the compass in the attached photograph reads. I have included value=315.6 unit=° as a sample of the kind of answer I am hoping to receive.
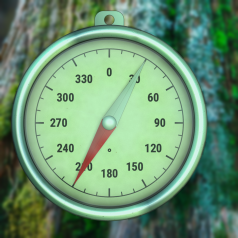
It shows value=210 unit=°
